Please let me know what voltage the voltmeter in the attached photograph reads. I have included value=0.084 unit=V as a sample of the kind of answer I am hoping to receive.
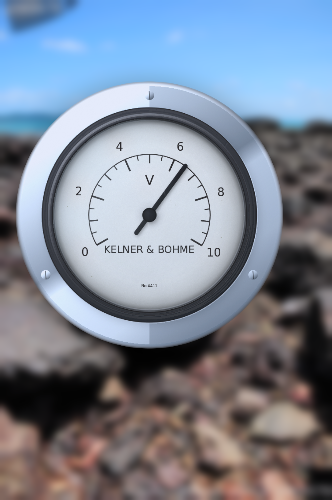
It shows value=6.5 unit=V
